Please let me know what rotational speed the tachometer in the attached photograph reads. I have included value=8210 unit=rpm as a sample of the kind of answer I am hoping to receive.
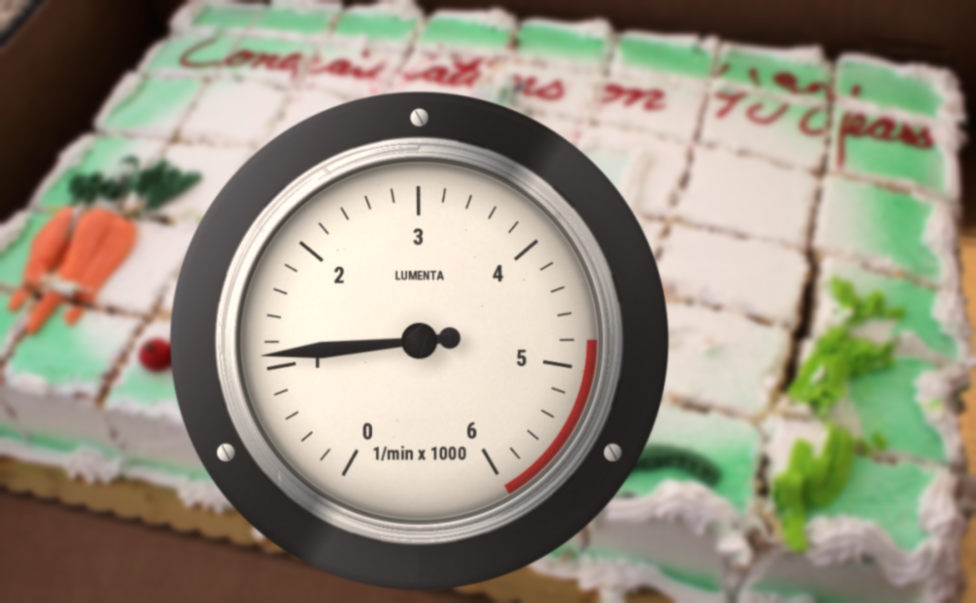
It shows value=1100 unit=rpm
